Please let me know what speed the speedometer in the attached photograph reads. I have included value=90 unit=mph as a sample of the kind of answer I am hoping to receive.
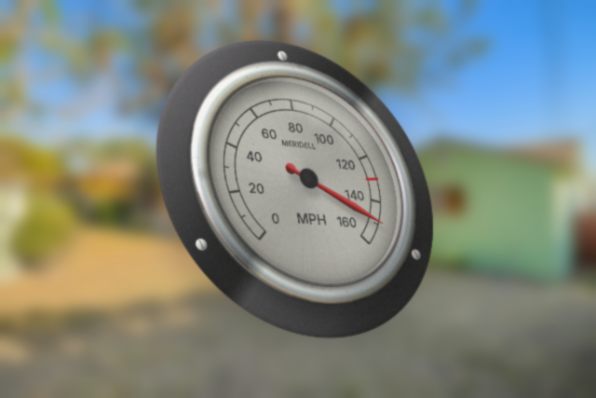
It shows value=150 unit=mph
